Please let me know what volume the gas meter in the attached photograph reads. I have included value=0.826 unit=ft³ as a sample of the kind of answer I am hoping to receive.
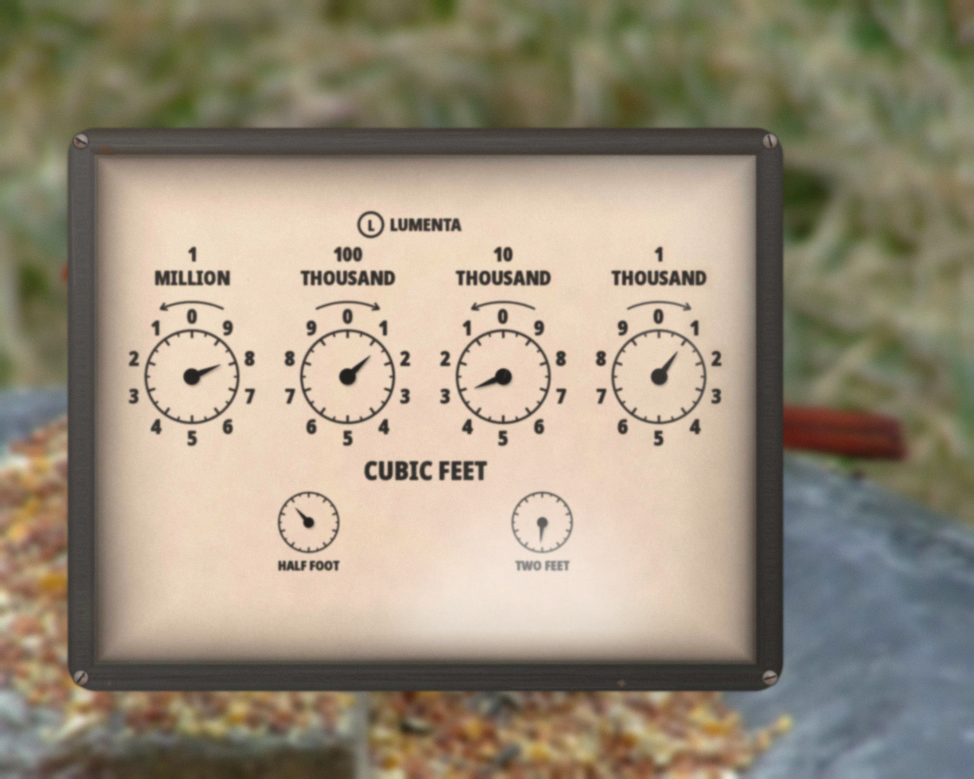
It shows value=813100 unit=ft³
